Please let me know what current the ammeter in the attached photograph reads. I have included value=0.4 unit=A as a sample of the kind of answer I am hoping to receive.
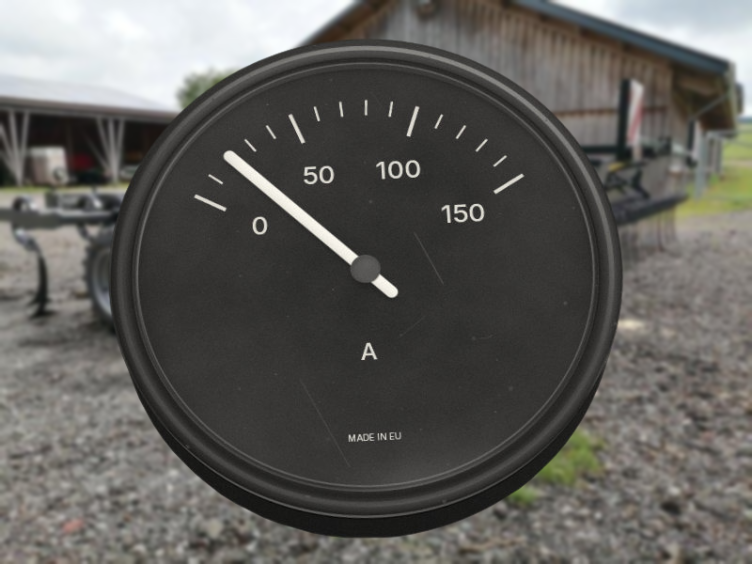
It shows value=20 unit=A
